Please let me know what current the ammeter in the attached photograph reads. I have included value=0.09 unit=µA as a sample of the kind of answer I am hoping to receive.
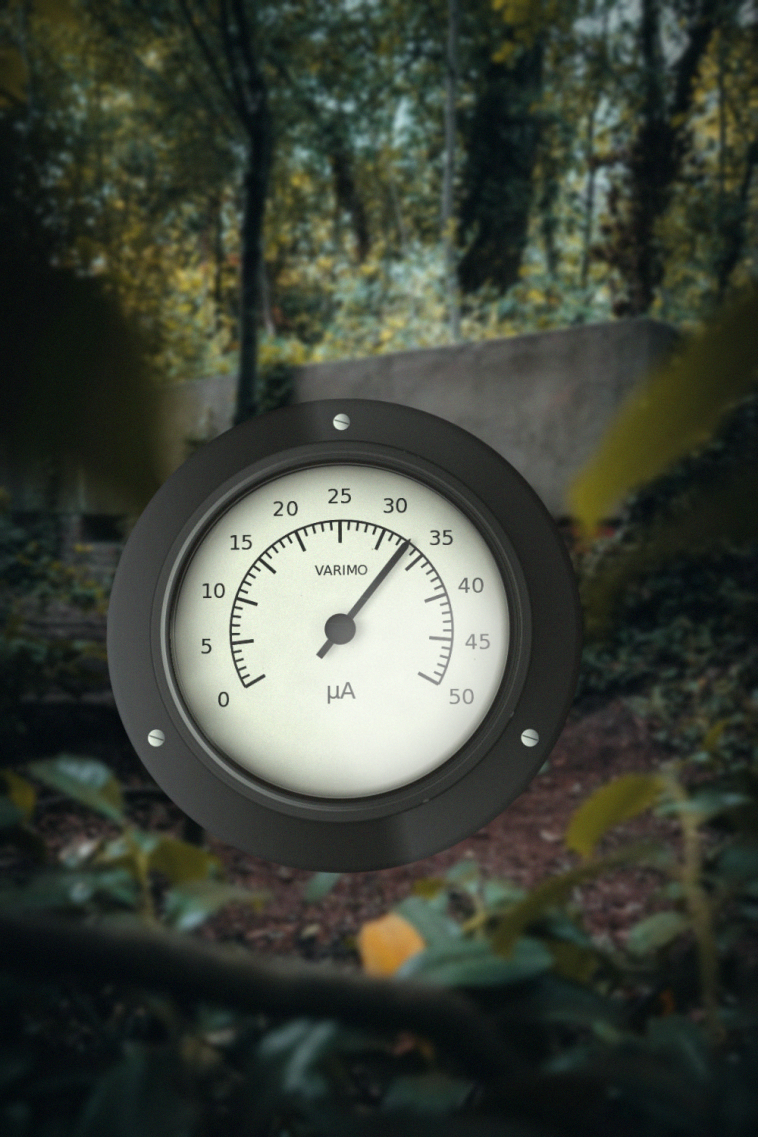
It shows value=33 unit=µA
